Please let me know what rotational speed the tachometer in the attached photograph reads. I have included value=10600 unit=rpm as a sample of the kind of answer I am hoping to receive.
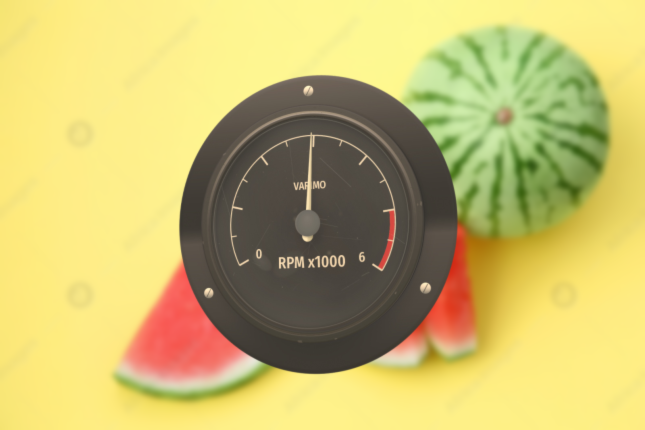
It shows value=3000 unit=rpm
